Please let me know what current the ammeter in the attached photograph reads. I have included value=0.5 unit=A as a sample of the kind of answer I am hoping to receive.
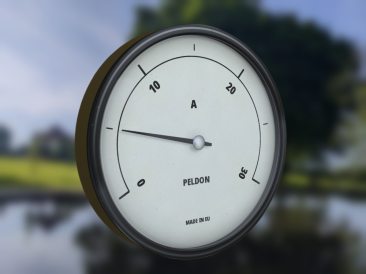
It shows value=5 unit=A
